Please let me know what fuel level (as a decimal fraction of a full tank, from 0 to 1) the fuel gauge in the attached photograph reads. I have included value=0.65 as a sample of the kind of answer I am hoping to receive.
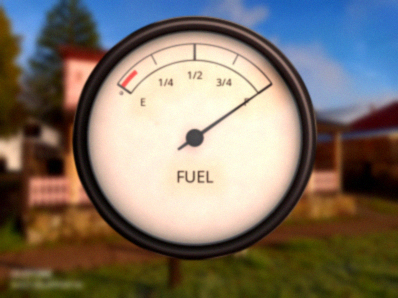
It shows value=1
